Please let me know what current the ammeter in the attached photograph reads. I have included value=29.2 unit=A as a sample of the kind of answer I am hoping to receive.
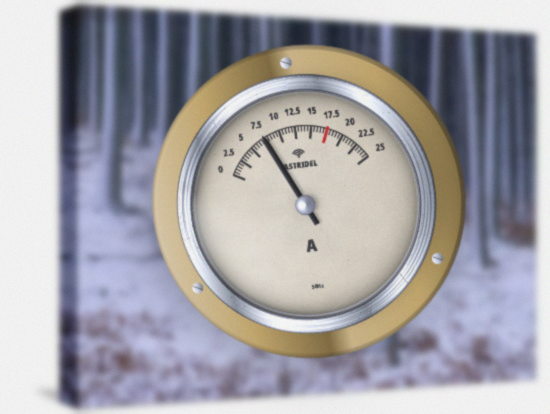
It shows value=7.5 unit=A
